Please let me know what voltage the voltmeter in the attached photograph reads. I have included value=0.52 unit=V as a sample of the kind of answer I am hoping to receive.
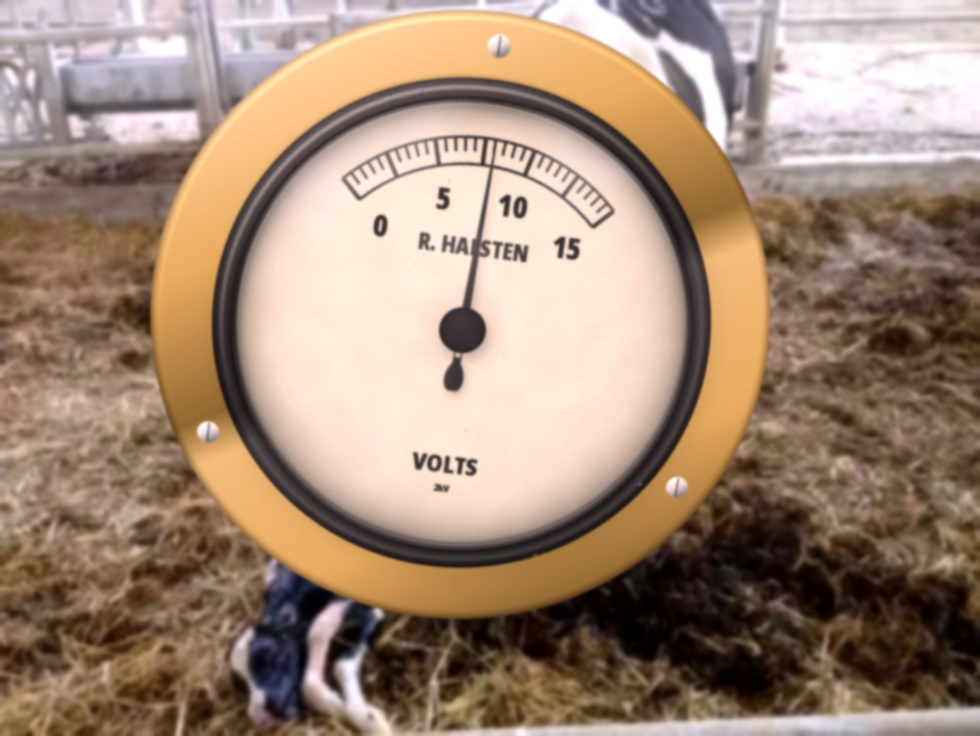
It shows value=8 unit=V
